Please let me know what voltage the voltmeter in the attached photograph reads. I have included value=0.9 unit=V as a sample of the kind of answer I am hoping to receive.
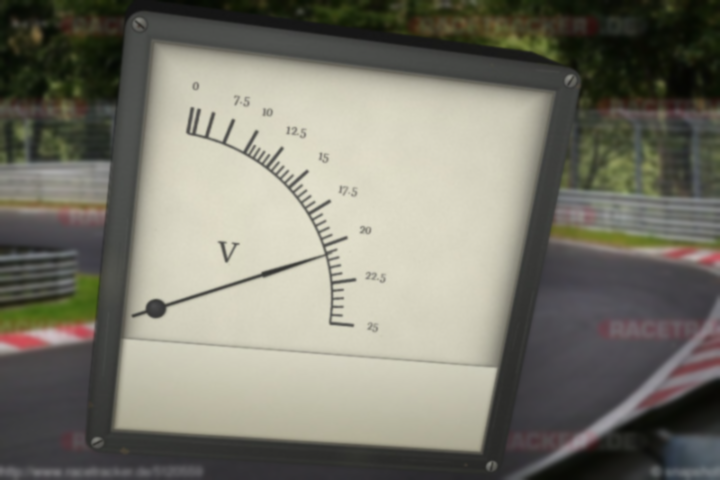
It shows value=20.5 unit=V
